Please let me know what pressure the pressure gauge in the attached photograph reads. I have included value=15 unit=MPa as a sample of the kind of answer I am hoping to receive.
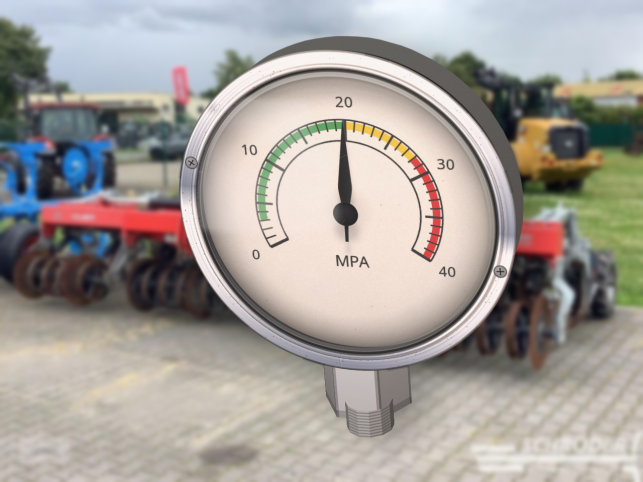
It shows value=20 unit=MPa
